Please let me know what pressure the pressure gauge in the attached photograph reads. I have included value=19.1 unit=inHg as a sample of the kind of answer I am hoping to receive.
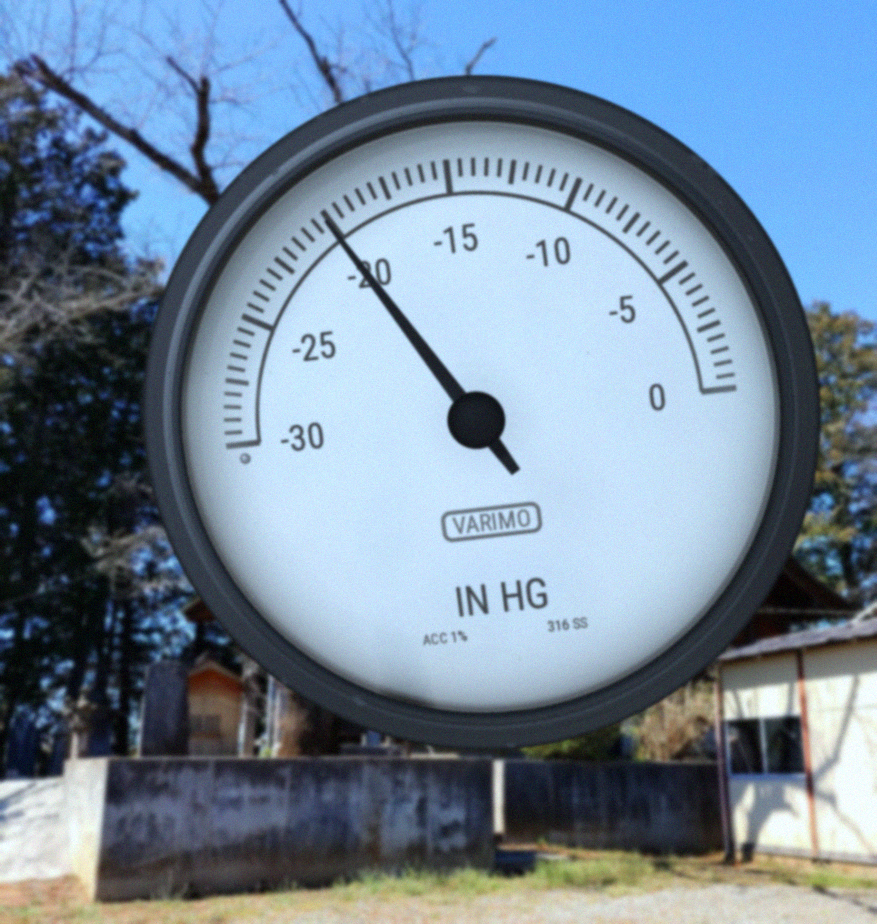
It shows value=-20 unit=inHg
